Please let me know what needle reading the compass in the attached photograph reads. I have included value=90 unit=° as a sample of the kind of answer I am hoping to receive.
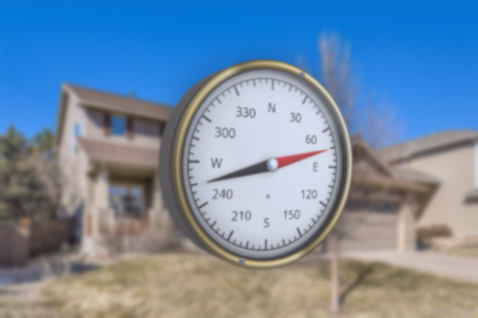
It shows value=75 unit=°
